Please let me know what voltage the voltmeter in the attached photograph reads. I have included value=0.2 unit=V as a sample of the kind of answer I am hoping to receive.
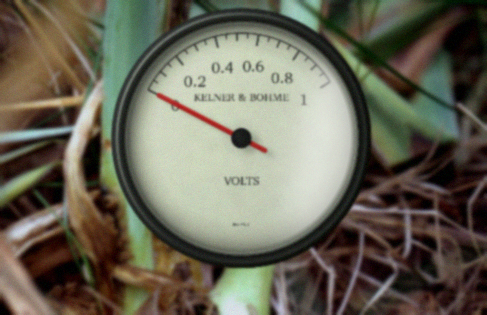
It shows value=0 unit=V
